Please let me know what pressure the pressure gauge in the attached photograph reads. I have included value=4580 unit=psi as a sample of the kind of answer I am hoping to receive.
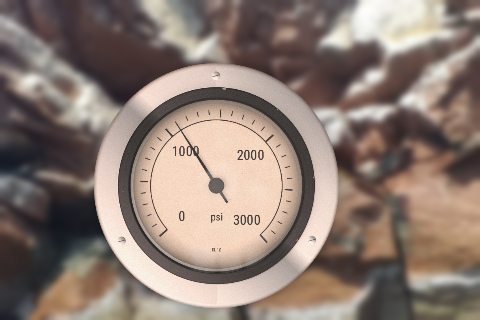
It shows value=1100 unit=psi
